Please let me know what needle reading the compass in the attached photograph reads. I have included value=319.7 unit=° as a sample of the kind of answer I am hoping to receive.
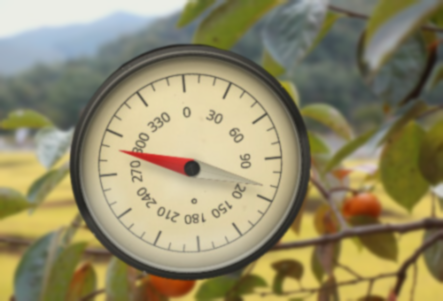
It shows value=290 unit=°
